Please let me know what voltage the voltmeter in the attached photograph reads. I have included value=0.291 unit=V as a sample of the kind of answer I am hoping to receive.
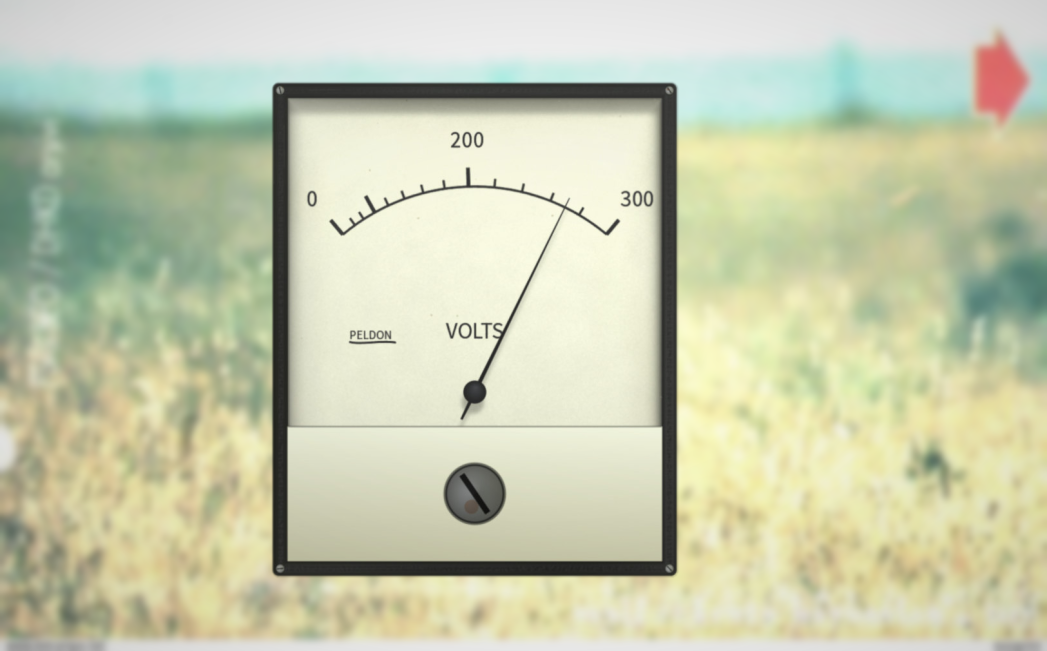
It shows value=270 unit=V
